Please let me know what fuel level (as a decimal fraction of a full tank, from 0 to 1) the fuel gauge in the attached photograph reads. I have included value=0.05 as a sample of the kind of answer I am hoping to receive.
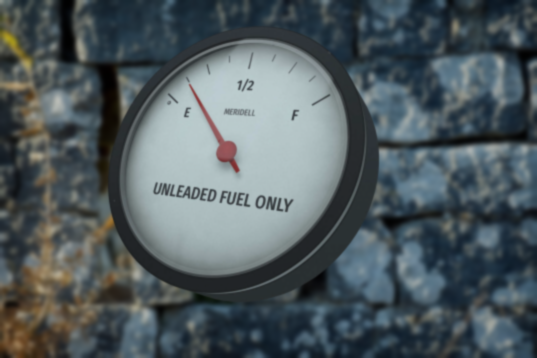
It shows value=0.125
